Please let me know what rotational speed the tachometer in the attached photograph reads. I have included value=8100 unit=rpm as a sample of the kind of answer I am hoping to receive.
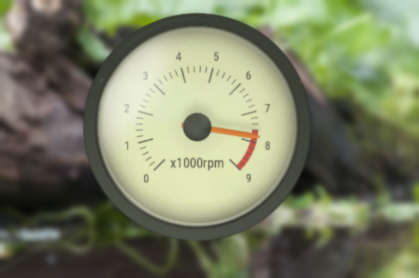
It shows value=7800 unit=rpm
